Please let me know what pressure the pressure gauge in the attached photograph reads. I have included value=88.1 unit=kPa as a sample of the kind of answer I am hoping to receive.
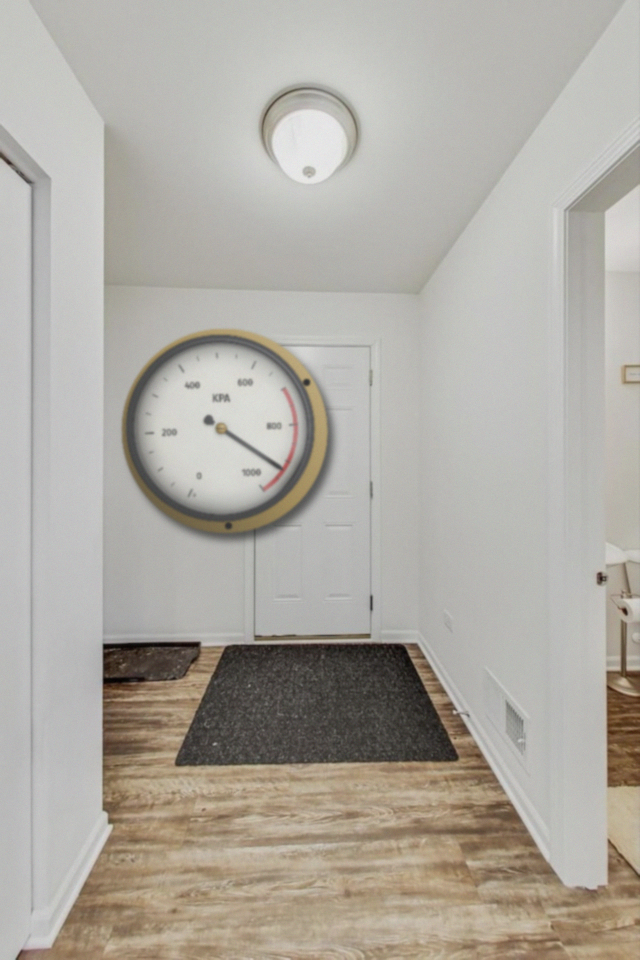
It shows value=925 unit=kPa
